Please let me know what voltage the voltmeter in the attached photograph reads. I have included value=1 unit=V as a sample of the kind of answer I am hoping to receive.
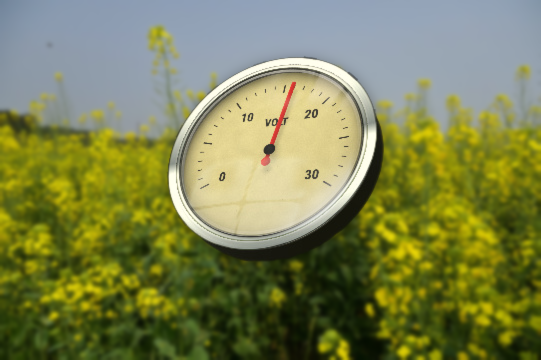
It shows value=16 unit=V
